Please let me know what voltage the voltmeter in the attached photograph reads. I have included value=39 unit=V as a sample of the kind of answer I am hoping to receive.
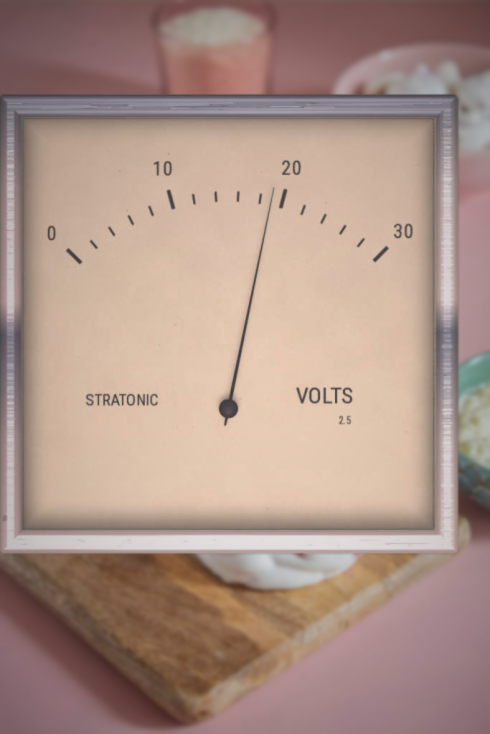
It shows value=19 unit=V
